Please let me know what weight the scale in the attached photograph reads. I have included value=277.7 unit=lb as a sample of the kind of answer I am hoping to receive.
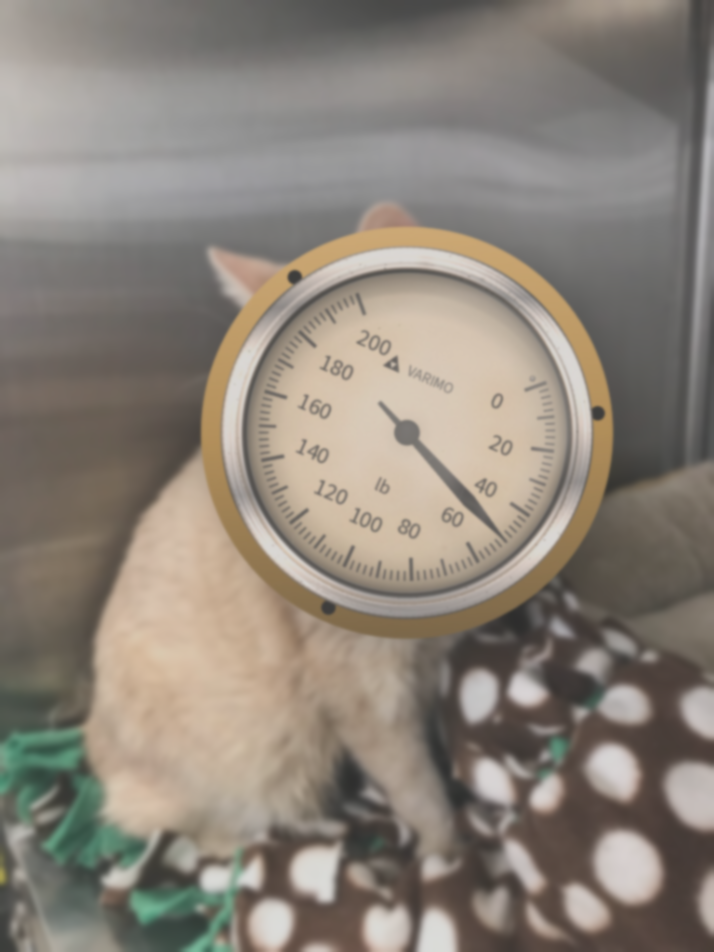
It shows value=50 unit=lb
